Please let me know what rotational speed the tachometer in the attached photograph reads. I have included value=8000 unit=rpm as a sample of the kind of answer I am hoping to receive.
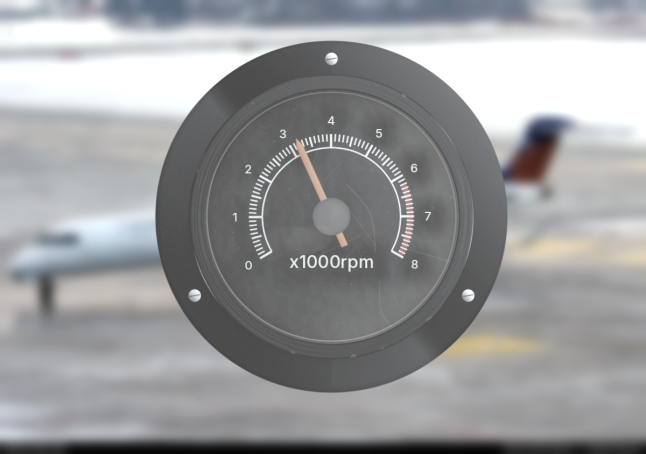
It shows value=3200 unit=rpm
